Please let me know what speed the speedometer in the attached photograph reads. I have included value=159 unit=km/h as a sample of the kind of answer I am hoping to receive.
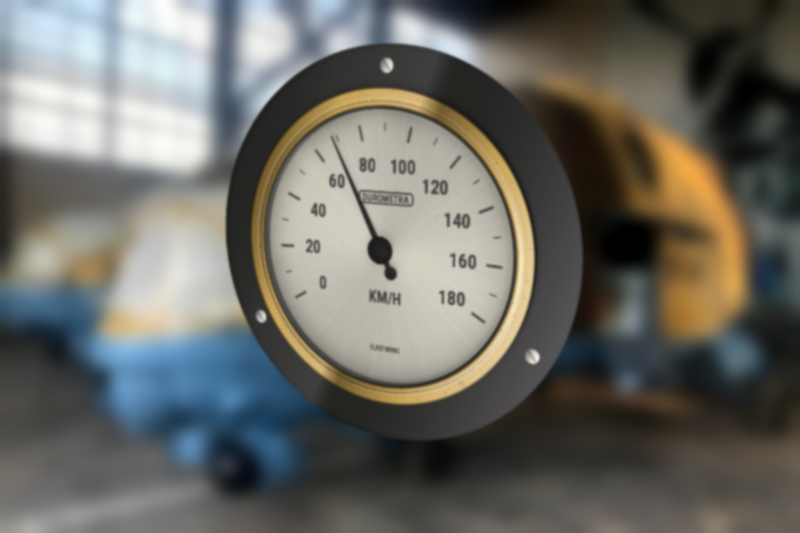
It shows value=70 unit=km/h
